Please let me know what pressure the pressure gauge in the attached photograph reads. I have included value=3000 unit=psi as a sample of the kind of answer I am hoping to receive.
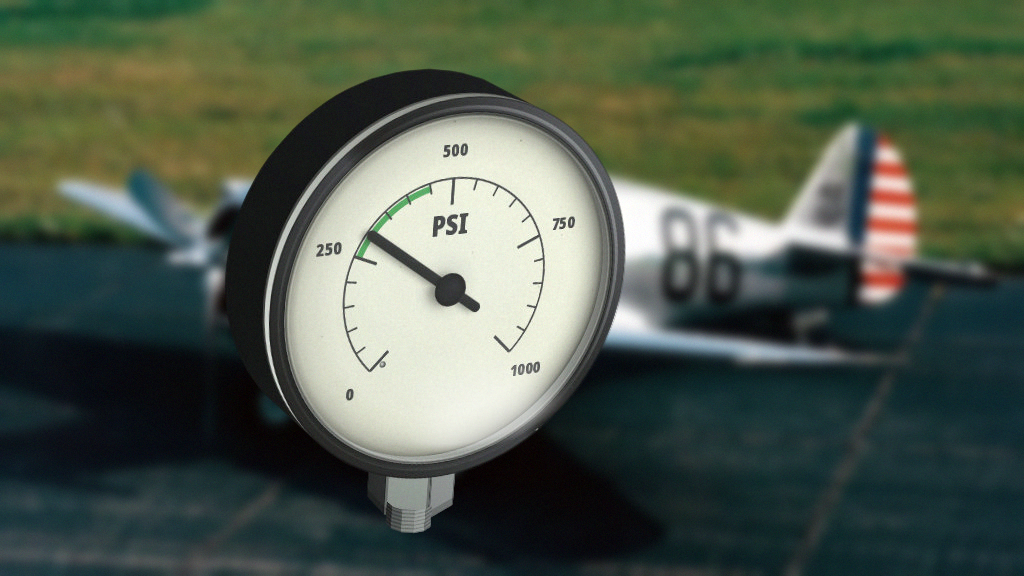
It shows value=300 unit=psi
